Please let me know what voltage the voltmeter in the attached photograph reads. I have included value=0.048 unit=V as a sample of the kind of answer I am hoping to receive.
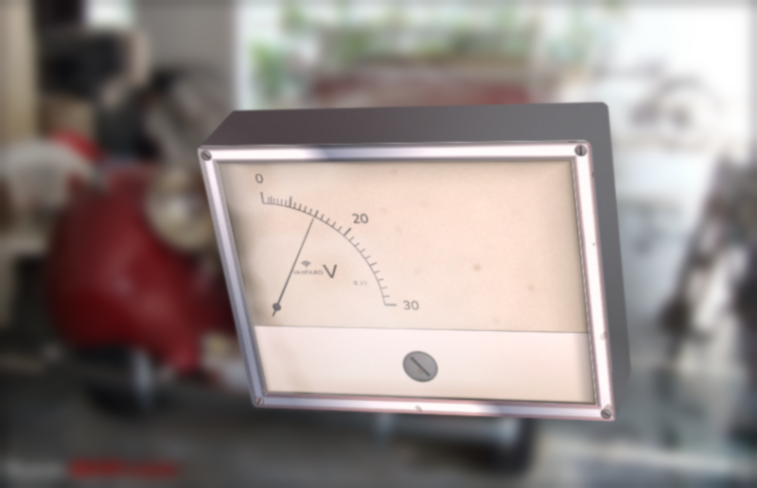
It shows value=15 unit=V
